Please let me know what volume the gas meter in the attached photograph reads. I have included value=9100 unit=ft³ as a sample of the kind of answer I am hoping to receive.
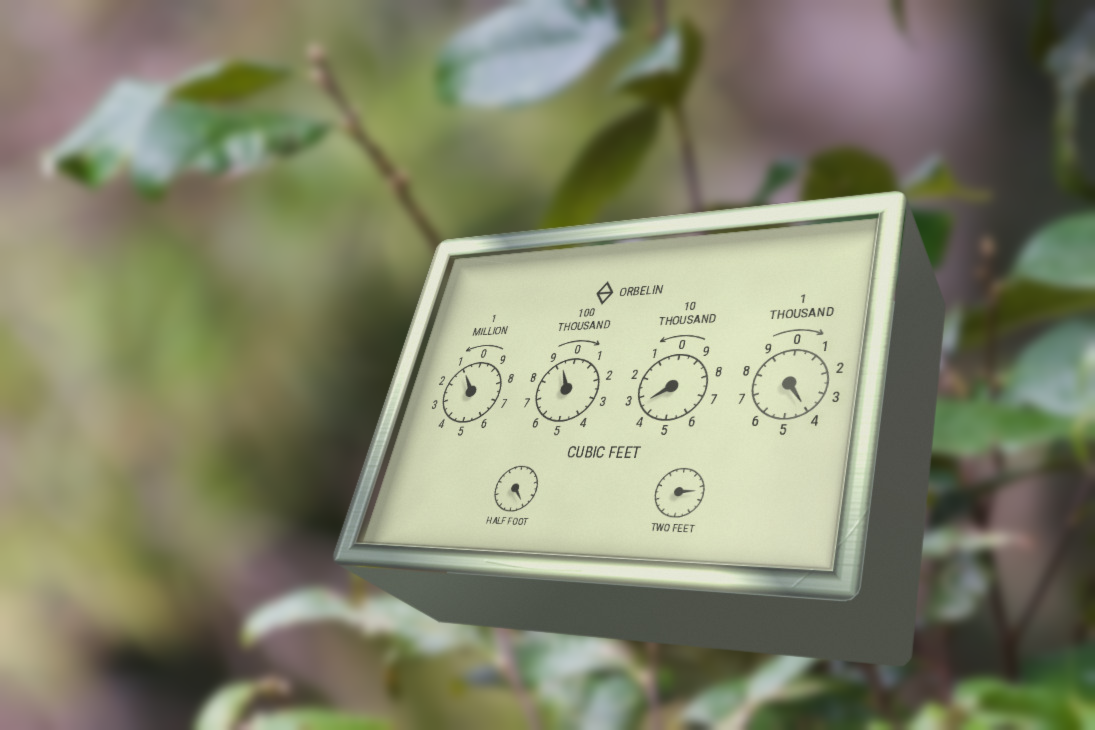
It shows value=93400 unit=ft³
